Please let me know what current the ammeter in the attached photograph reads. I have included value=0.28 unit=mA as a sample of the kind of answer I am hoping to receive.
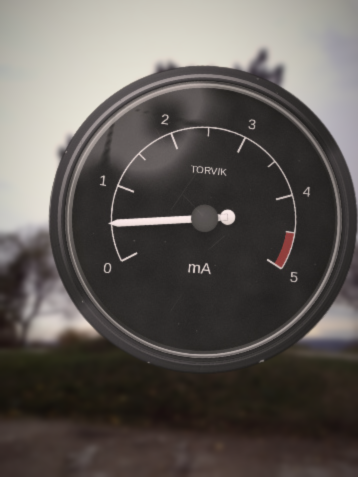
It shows value=0.5 unit=mA
